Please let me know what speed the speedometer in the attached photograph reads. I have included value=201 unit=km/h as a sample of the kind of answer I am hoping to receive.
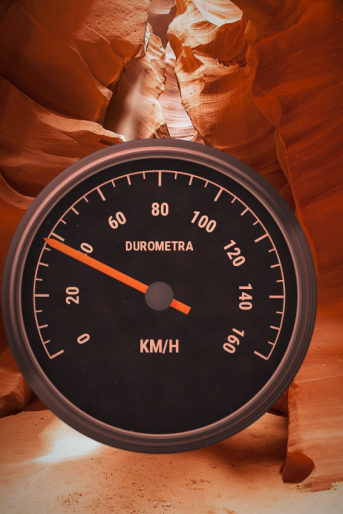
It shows value=37.5 unit=km/h
